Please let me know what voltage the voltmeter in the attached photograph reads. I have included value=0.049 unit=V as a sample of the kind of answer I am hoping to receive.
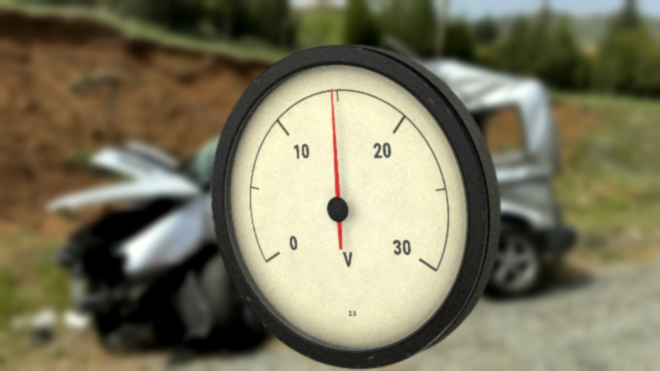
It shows value=15 unit=V
